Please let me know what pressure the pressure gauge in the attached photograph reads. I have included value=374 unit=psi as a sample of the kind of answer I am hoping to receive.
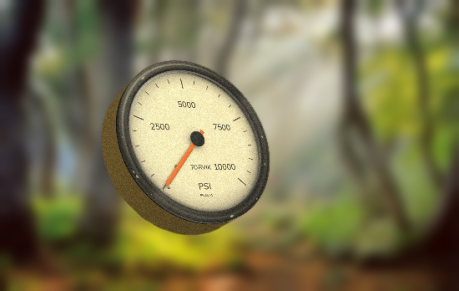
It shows value=0 unit=psi
